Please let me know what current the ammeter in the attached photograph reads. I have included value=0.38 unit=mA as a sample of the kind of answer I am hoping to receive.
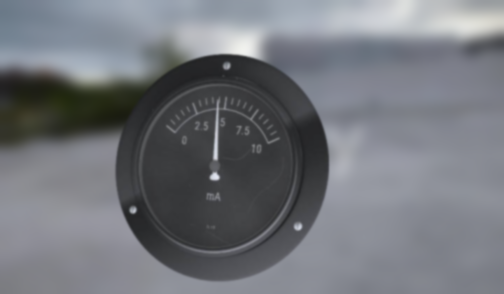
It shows value=4.5 unit=mA
